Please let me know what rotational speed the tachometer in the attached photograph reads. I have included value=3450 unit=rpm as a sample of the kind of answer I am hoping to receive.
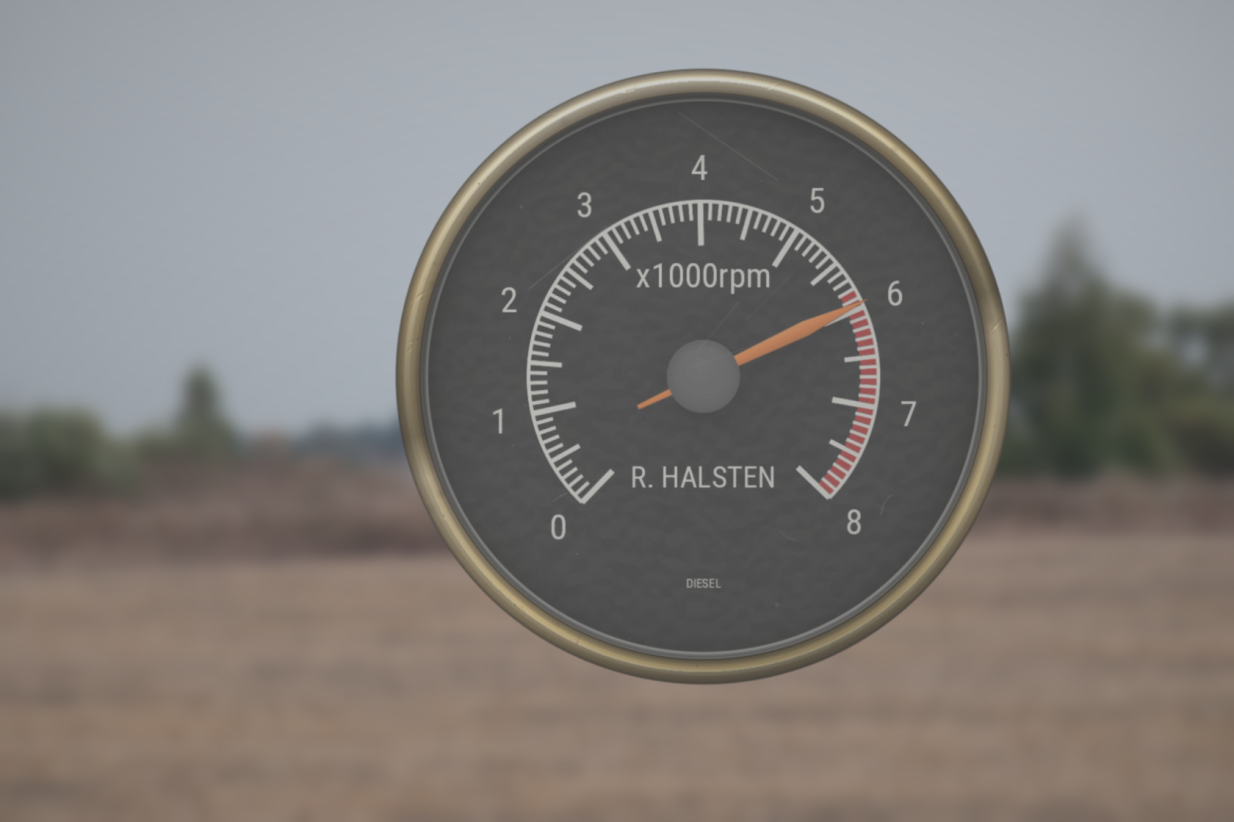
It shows value=5950 unit=rpm
